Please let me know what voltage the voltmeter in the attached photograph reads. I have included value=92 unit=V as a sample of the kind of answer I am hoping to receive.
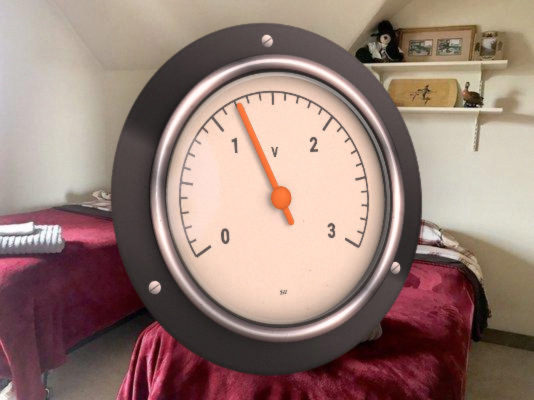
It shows value=1.2 unit=V
